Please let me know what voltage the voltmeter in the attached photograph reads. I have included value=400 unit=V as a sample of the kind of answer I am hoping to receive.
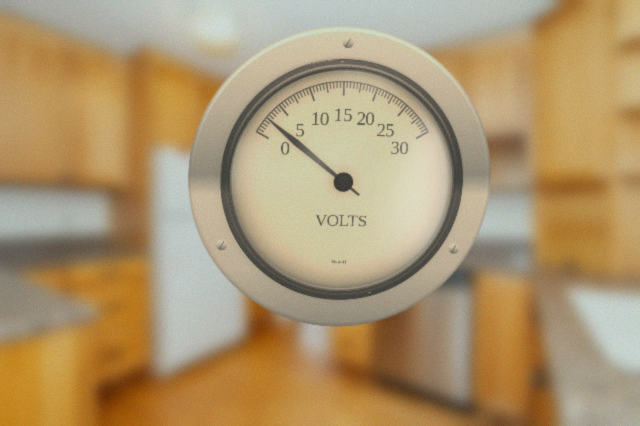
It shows value=2.5 unit=V
